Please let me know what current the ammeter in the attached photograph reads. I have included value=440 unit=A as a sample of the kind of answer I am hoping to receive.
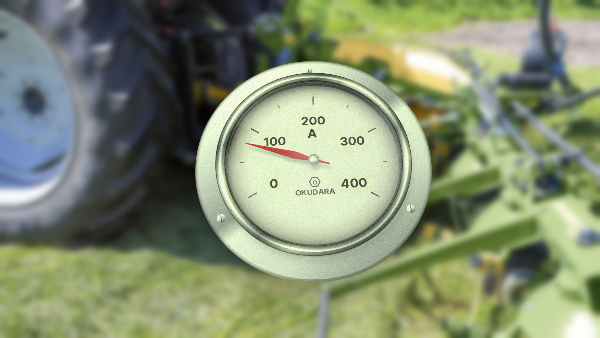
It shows value=75 unit=A
